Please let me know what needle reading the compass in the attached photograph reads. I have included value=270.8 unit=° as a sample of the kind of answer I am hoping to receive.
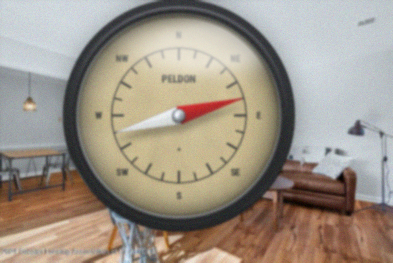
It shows value=75 unit=°
